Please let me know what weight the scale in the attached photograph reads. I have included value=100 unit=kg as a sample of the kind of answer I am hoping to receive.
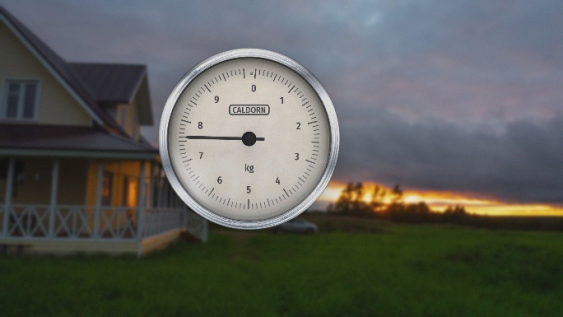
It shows value=7.6 unit=kg
